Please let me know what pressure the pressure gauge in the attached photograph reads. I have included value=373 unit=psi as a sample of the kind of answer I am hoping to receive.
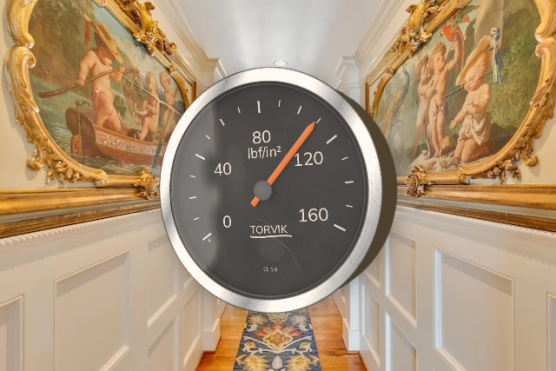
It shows value=110 unit=psi
